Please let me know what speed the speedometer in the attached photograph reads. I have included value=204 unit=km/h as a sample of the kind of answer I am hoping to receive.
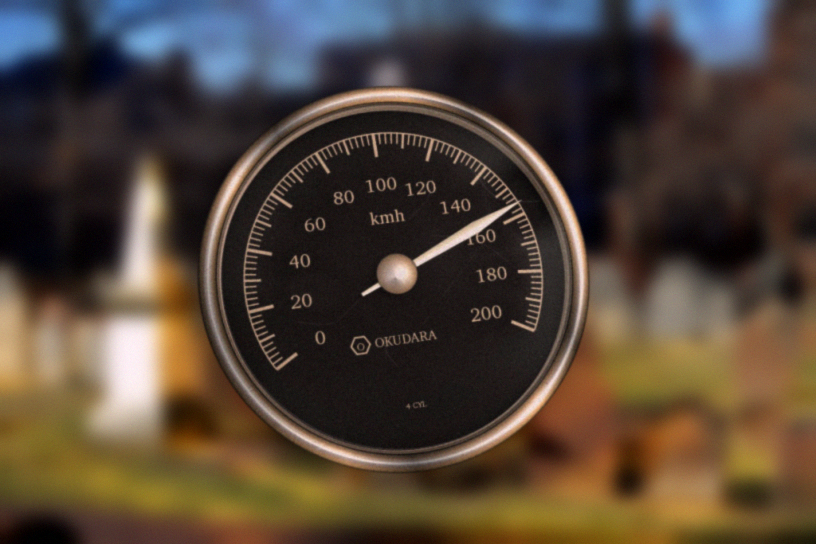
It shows value=156 unit=km/h
